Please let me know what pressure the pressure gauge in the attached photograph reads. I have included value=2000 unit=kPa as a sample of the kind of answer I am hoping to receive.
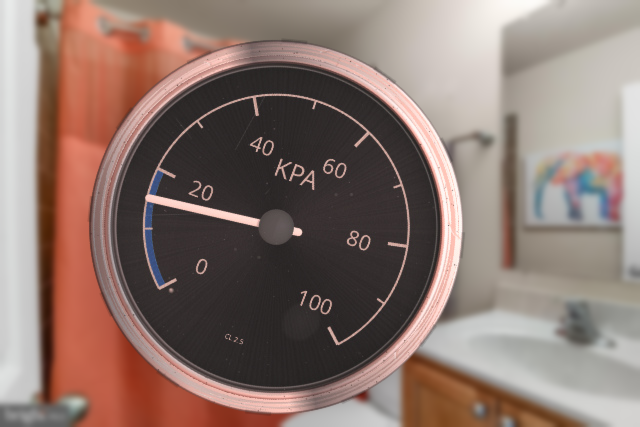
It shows value=15 unit=kPa
